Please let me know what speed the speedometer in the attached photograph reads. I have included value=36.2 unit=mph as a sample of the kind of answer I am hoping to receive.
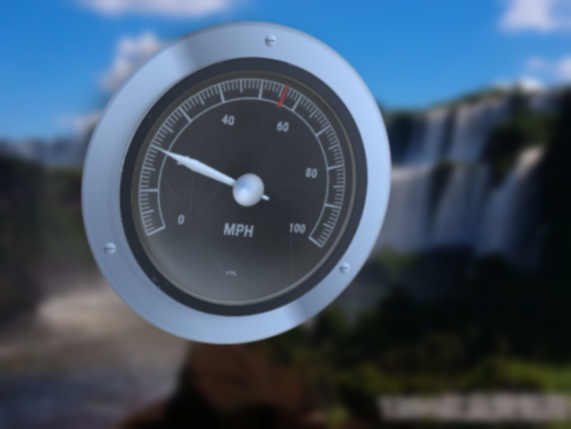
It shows value=20 unit=mph
